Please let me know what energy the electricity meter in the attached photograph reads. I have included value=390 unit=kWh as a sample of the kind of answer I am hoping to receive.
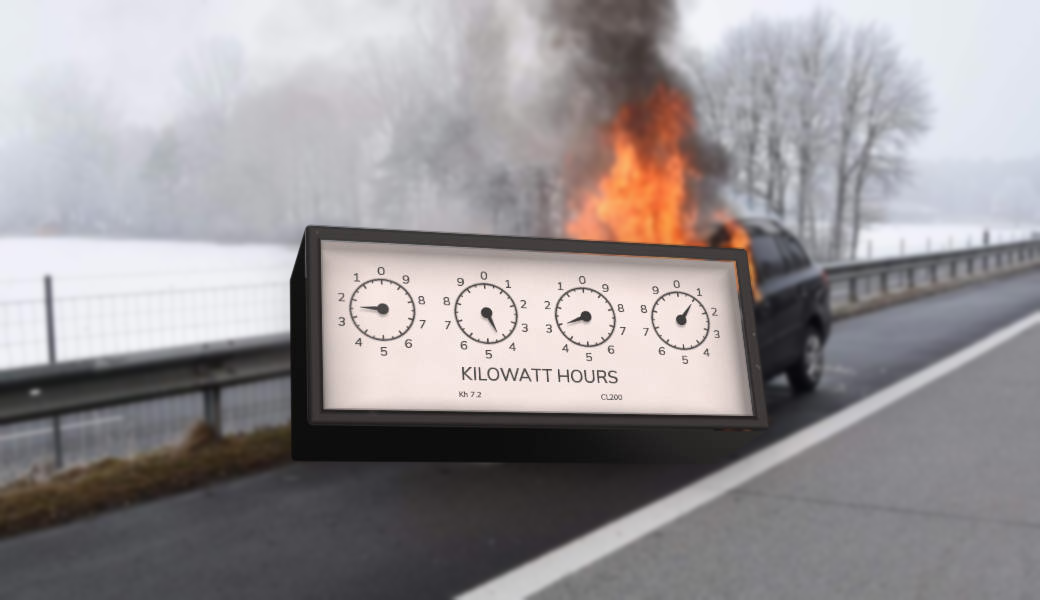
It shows value=2431 unit=kWh
